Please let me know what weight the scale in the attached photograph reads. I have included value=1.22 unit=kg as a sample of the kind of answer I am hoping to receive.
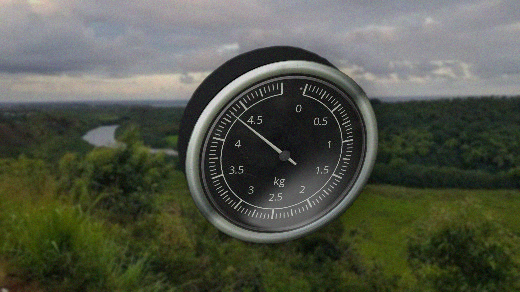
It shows value=4.35 unit=kg
